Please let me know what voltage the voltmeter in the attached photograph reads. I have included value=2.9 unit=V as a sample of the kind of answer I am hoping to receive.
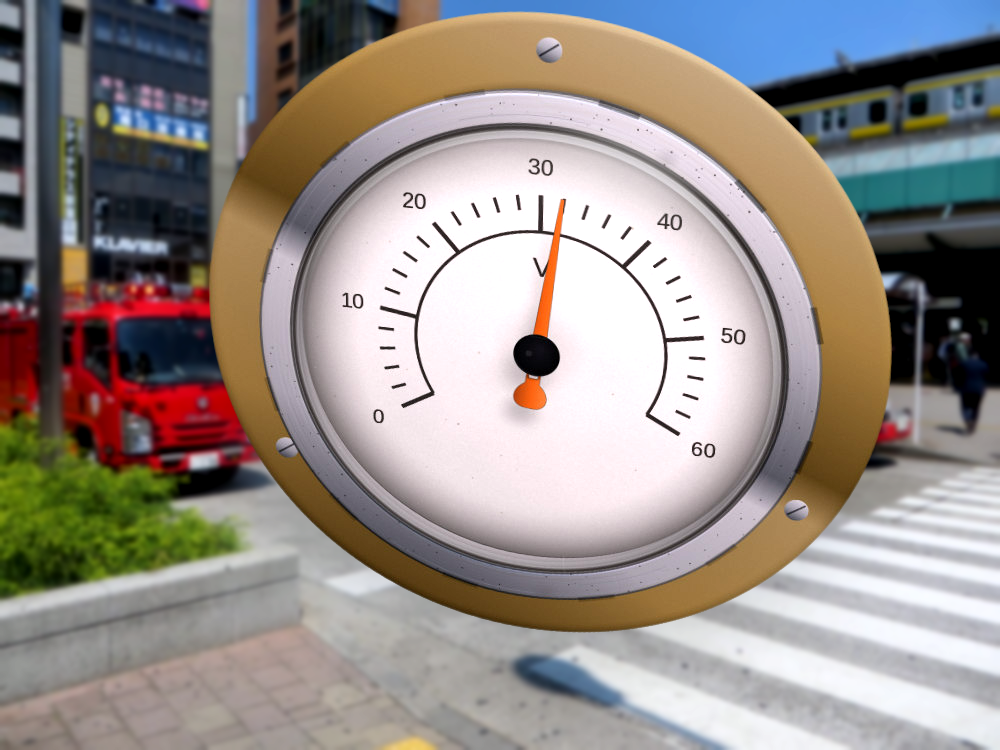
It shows value=32 unit=V
